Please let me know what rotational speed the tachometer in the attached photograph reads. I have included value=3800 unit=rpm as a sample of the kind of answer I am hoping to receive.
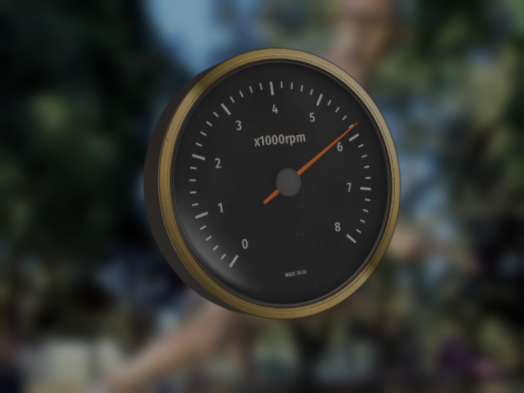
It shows value=5800 unit=rpm
